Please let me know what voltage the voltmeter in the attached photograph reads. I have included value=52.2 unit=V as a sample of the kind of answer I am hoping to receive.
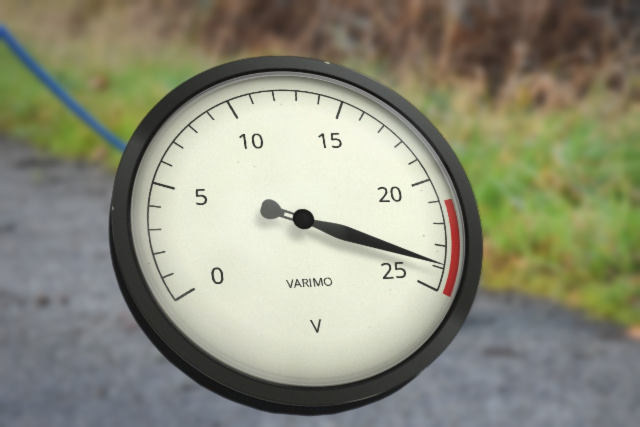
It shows value=24 unit=V
